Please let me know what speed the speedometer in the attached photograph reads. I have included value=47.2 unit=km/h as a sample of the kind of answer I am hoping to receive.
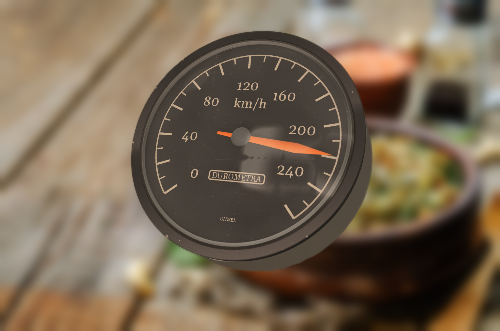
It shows value=220 unit=km/h
